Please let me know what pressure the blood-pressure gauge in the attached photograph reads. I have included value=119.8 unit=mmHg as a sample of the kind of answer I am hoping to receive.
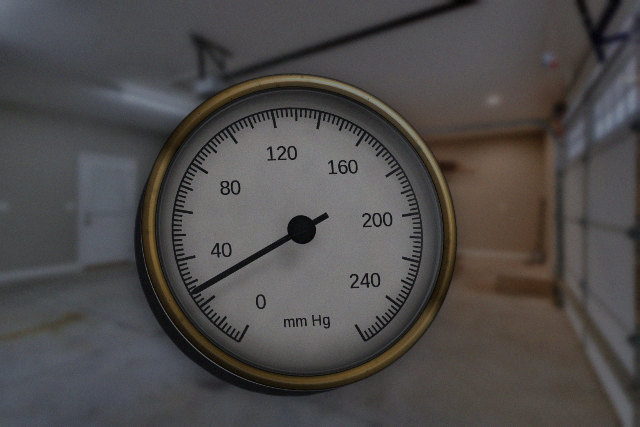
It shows value=26 unit=mmHg
